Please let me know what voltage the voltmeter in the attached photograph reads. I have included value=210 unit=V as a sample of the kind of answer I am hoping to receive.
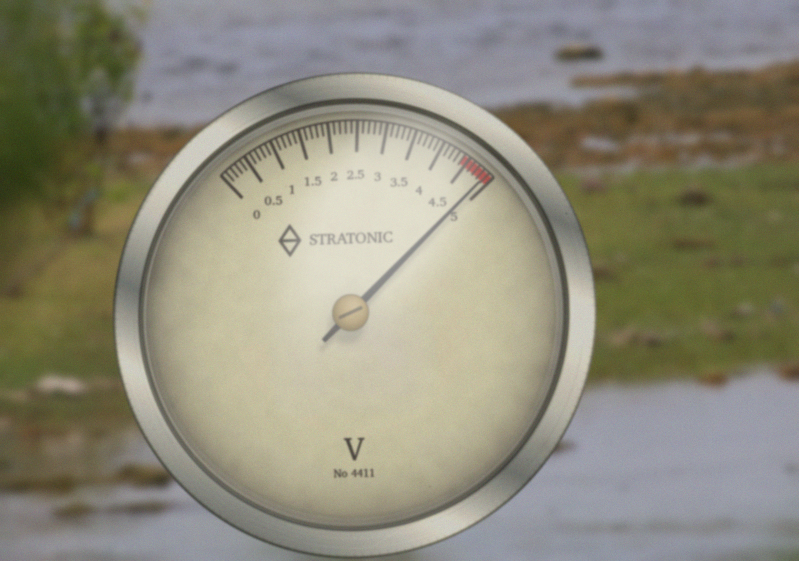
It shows value=4.9 unit=V
